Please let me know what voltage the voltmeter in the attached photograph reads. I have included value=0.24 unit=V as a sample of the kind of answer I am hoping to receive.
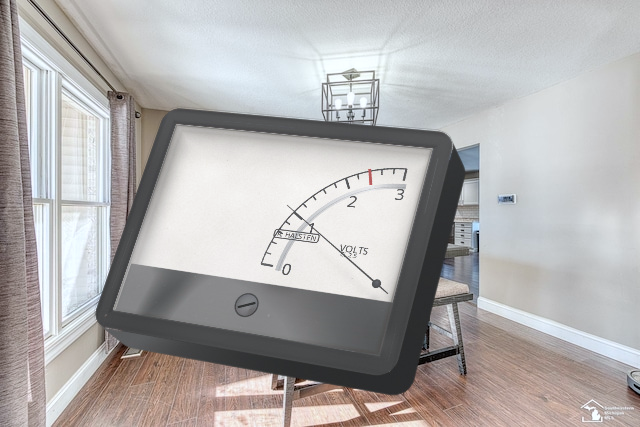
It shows value=1 unit=V
